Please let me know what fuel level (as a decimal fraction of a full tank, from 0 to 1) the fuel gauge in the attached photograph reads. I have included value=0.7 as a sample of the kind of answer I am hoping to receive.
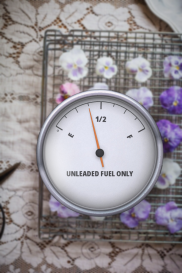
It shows value=0.375
